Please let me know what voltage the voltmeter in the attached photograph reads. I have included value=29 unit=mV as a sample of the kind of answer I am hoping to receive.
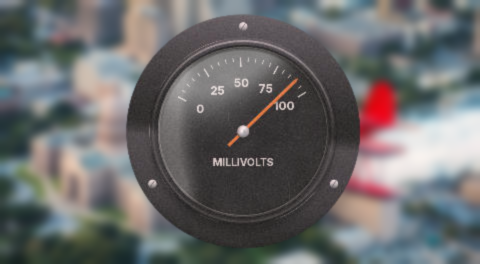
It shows value=90 unit=mV
